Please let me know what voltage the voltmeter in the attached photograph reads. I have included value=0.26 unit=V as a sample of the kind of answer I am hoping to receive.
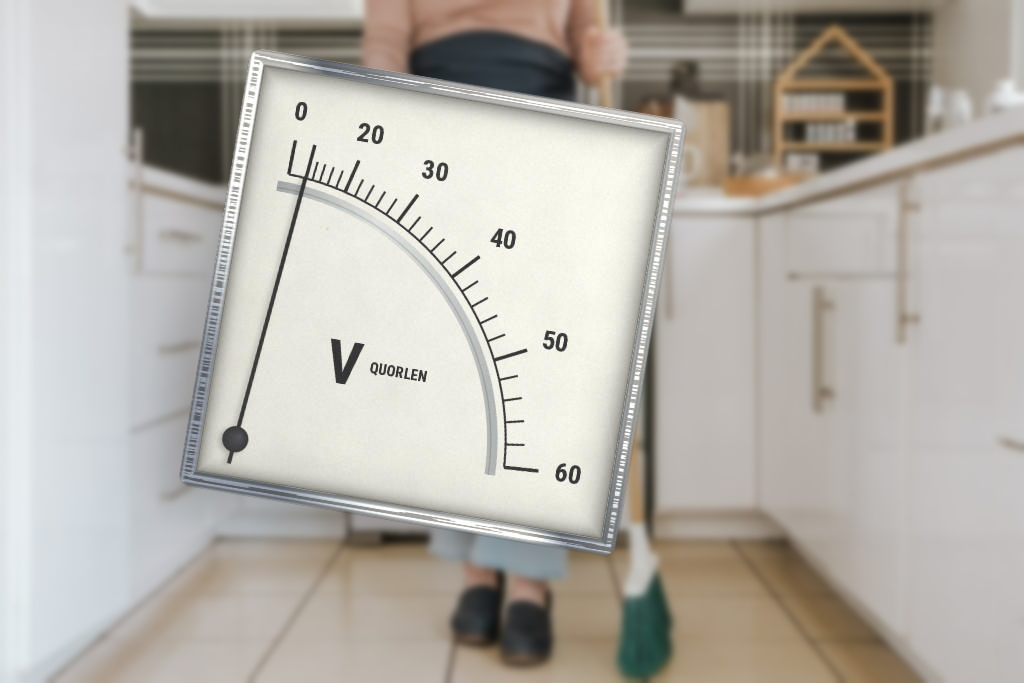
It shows value=10 unit=V
